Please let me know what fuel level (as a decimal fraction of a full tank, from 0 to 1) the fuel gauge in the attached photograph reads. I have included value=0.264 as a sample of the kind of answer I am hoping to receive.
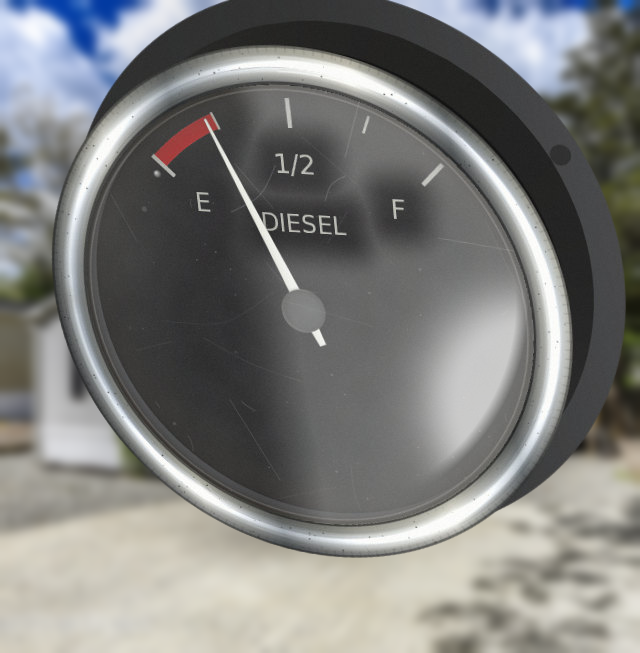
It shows value=0.25
